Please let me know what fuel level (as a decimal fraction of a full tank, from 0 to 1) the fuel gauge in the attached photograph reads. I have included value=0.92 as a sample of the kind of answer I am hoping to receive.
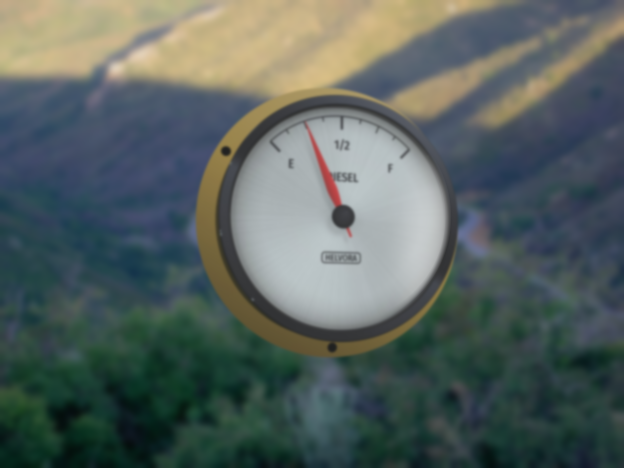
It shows value=0.25
